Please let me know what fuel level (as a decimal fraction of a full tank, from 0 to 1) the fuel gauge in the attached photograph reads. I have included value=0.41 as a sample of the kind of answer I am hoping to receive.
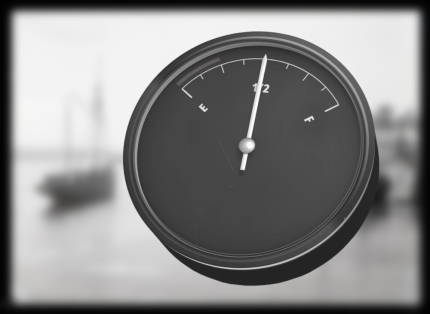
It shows value=0.5
